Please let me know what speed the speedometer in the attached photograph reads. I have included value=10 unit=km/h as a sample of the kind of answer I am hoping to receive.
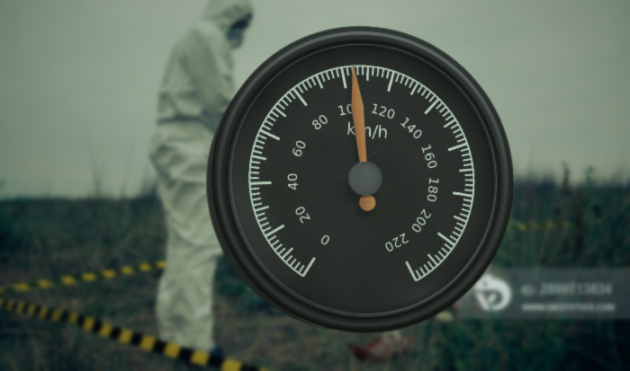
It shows value=104 unit=km/h
